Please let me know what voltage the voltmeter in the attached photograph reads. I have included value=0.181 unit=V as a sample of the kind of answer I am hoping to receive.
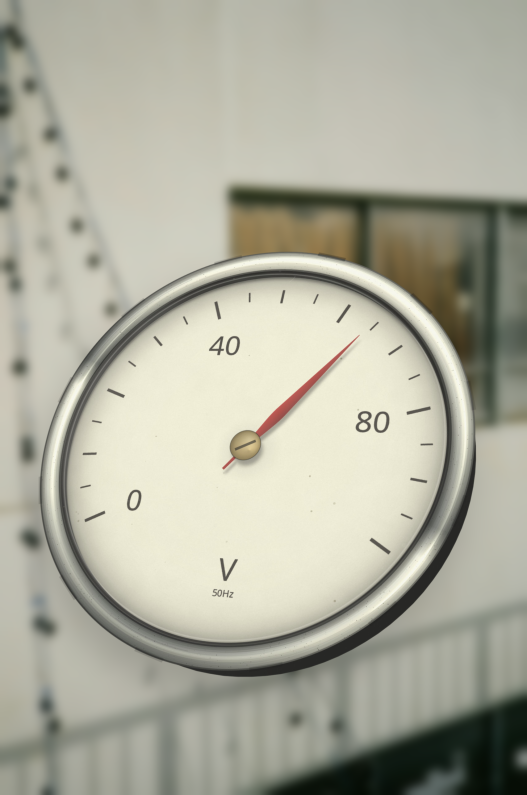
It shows value=65 unit=V
